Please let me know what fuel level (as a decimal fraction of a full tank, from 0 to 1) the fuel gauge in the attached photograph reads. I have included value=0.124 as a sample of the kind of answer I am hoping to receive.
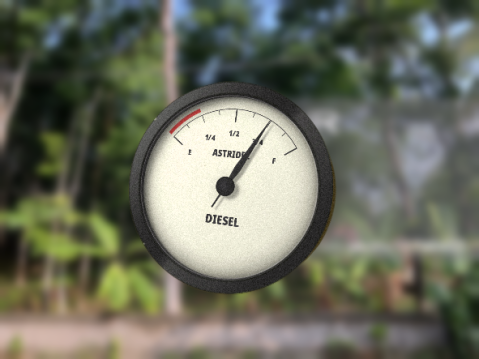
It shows value=0.75
